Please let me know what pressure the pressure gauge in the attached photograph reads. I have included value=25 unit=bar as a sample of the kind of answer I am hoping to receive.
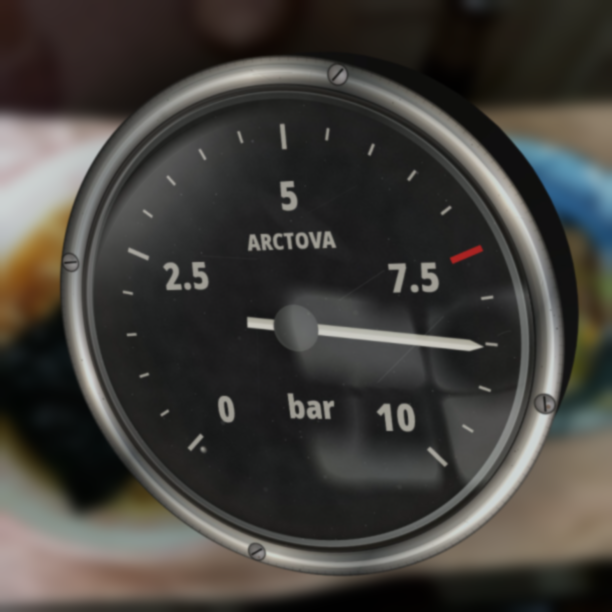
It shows value=8.5 unit=bar
